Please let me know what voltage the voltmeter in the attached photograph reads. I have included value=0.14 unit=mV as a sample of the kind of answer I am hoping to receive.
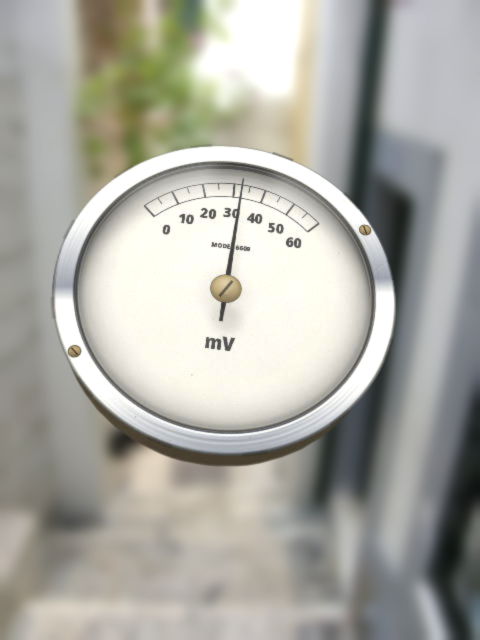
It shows value=32.5 unit=mV
